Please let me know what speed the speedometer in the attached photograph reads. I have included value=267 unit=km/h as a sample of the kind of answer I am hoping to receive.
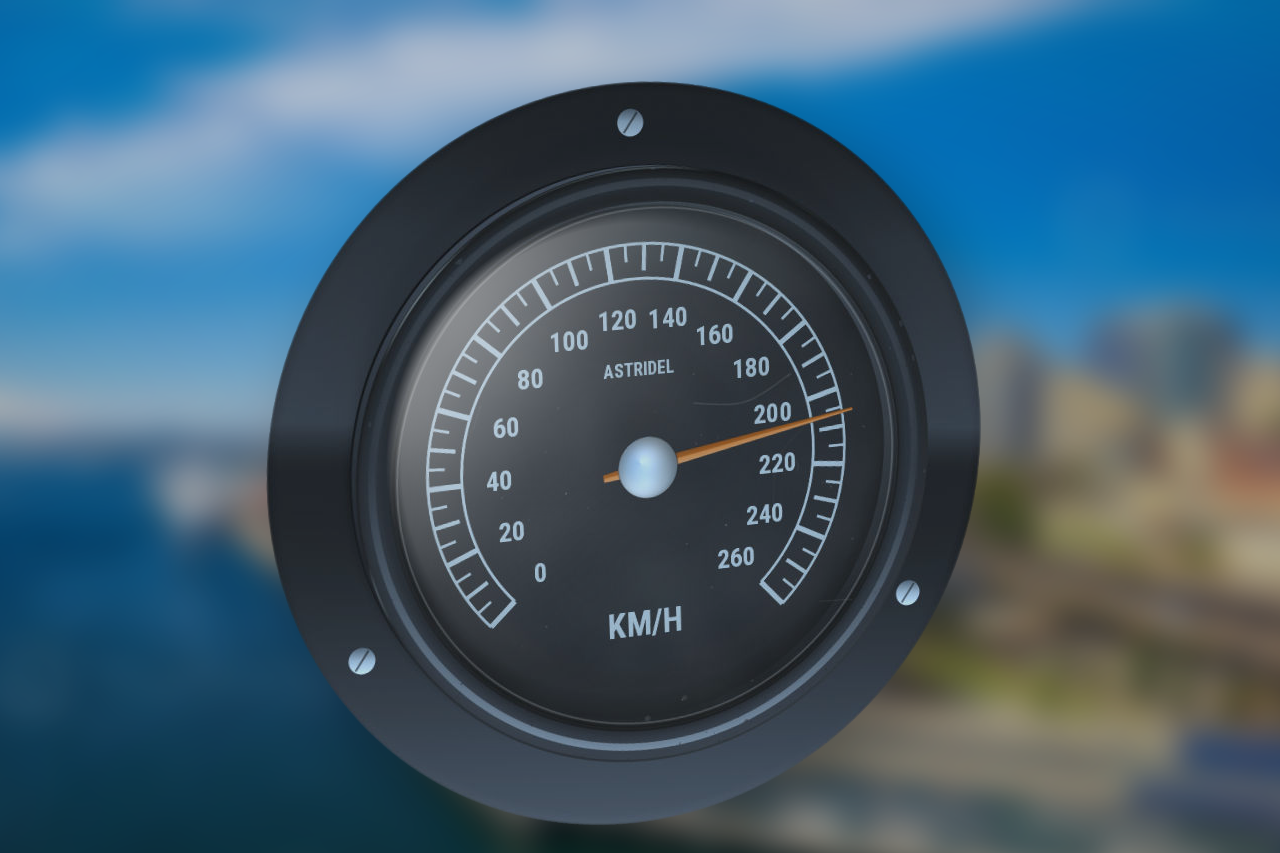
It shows value=205 unit=km/h
